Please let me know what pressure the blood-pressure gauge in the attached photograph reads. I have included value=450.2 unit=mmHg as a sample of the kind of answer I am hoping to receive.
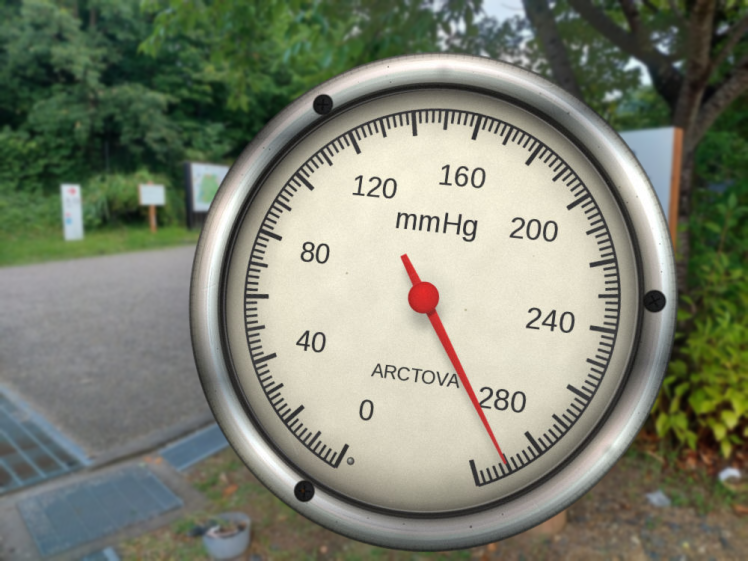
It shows value=290 unit=mmHg
